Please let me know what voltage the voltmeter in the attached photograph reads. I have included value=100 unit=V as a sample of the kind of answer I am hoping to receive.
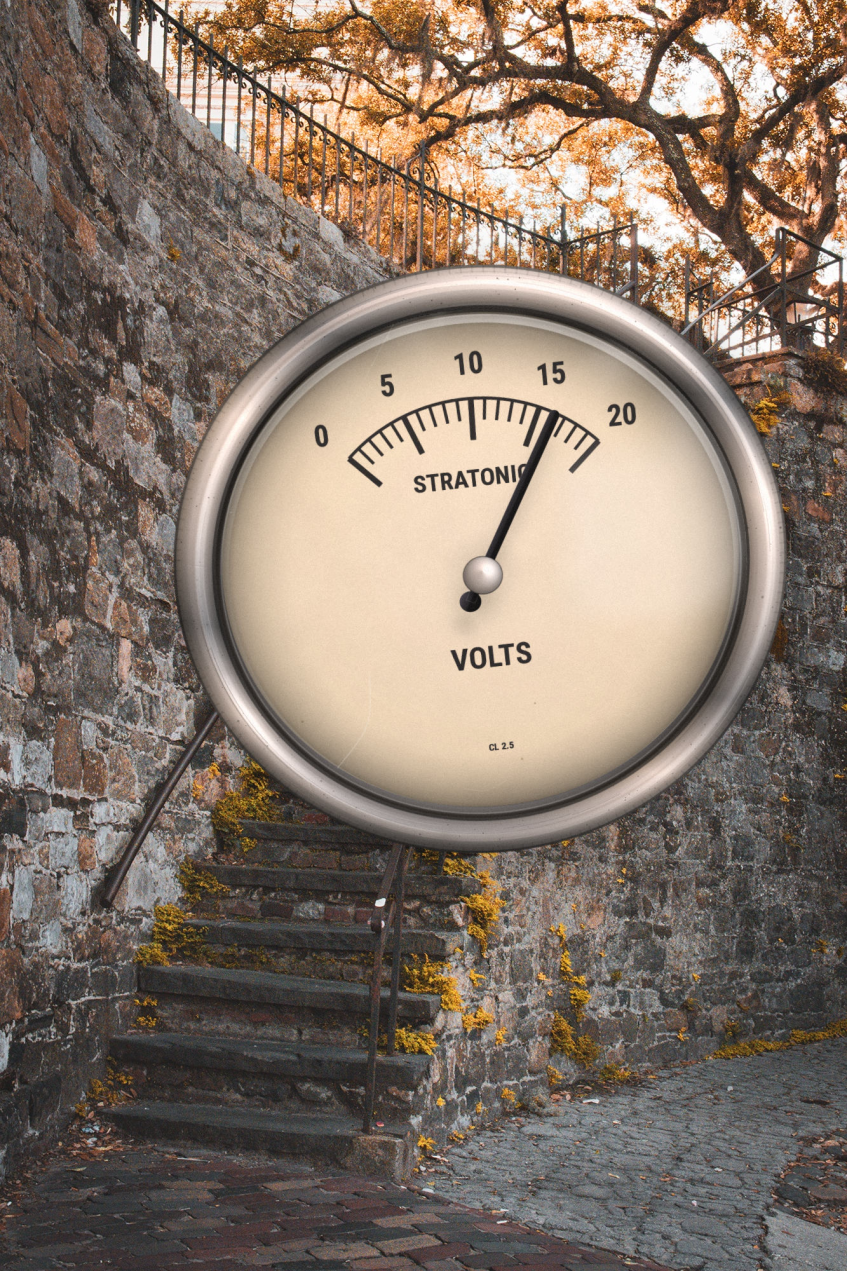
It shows value=16 unit=V
